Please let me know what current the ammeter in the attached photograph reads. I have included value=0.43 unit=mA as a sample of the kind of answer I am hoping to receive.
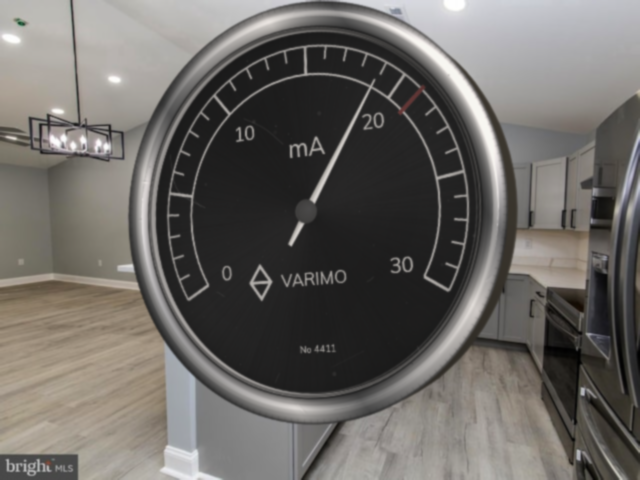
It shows value=19 unit=mA
